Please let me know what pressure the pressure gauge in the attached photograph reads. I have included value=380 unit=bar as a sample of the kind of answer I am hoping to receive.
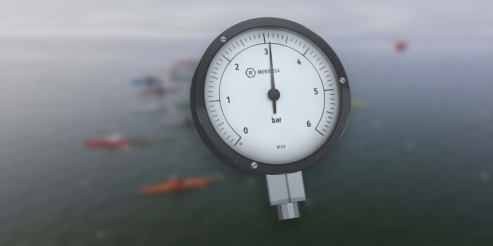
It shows value=3.1 unit=bar
